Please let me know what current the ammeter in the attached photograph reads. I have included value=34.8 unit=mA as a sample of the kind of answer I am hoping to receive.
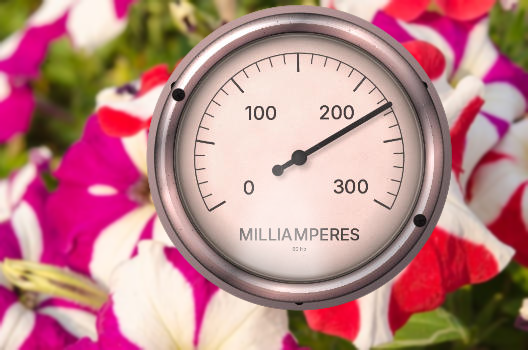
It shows value=225 unit=mA
